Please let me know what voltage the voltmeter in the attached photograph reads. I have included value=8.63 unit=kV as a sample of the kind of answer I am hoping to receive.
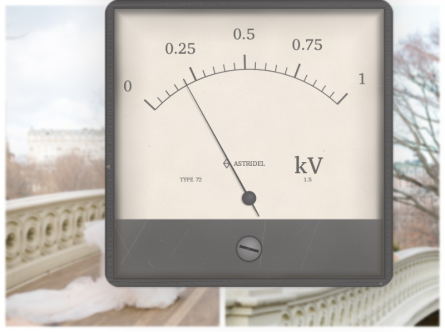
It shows value=0.2 unit=kV
